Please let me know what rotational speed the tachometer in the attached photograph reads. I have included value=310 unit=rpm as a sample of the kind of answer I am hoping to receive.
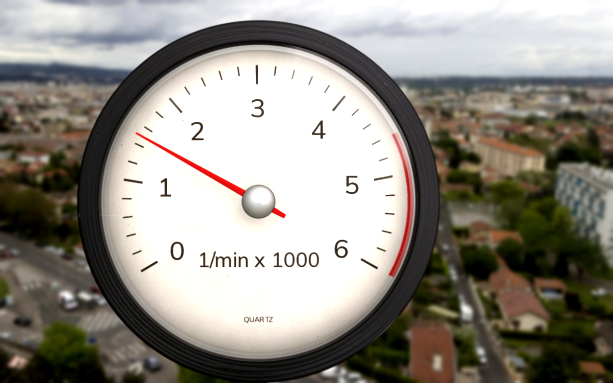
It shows value=1500 unit=rpm
